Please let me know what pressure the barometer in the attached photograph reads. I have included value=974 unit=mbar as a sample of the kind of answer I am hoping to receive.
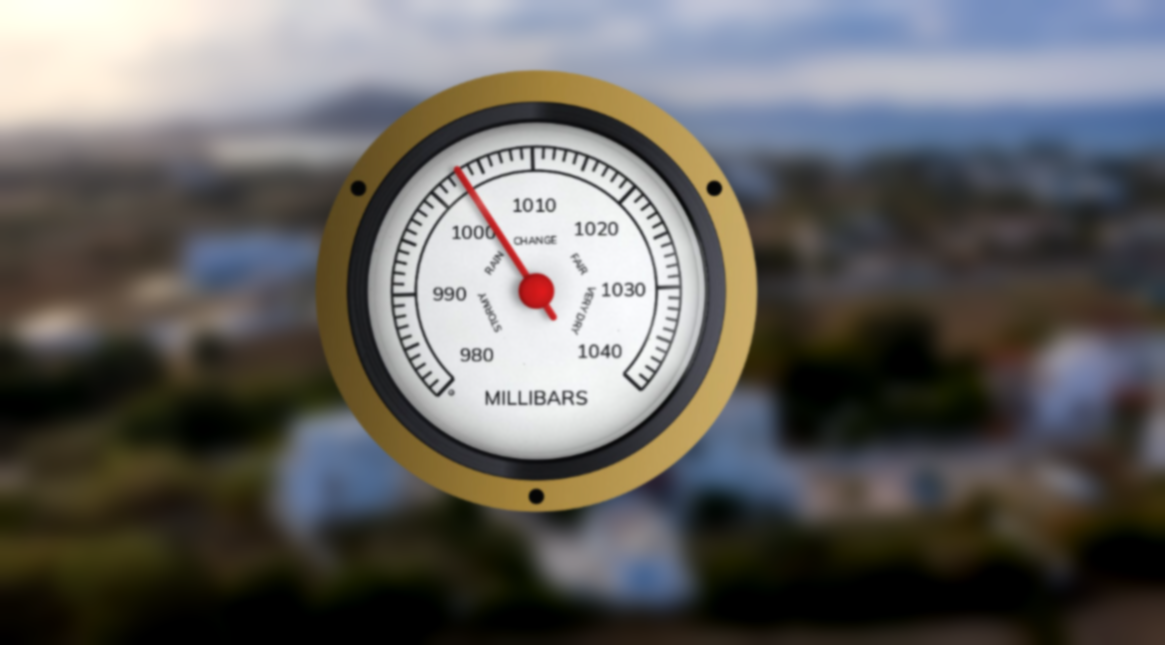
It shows value=1003 unit=mbar
